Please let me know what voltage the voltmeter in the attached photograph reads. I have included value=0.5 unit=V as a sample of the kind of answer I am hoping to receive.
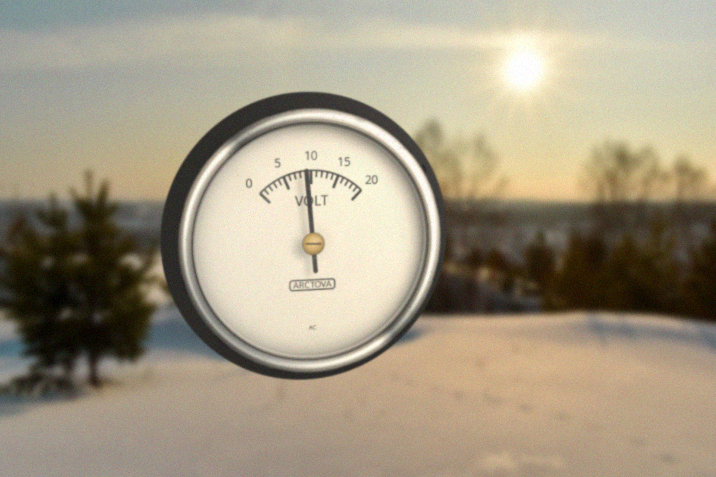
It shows value=9 unit=V
